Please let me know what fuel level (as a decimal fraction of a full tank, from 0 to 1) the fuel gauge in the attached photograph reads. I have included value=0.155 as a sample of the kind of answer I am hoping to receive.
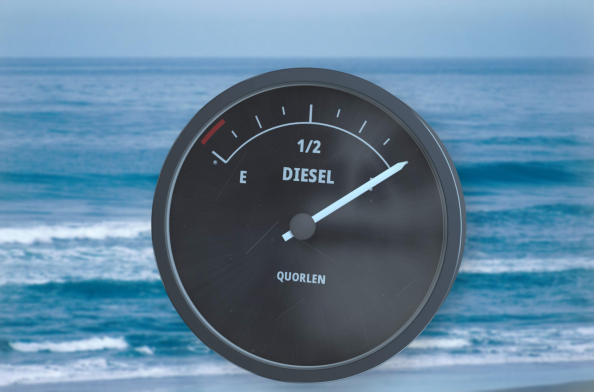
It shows value=1
